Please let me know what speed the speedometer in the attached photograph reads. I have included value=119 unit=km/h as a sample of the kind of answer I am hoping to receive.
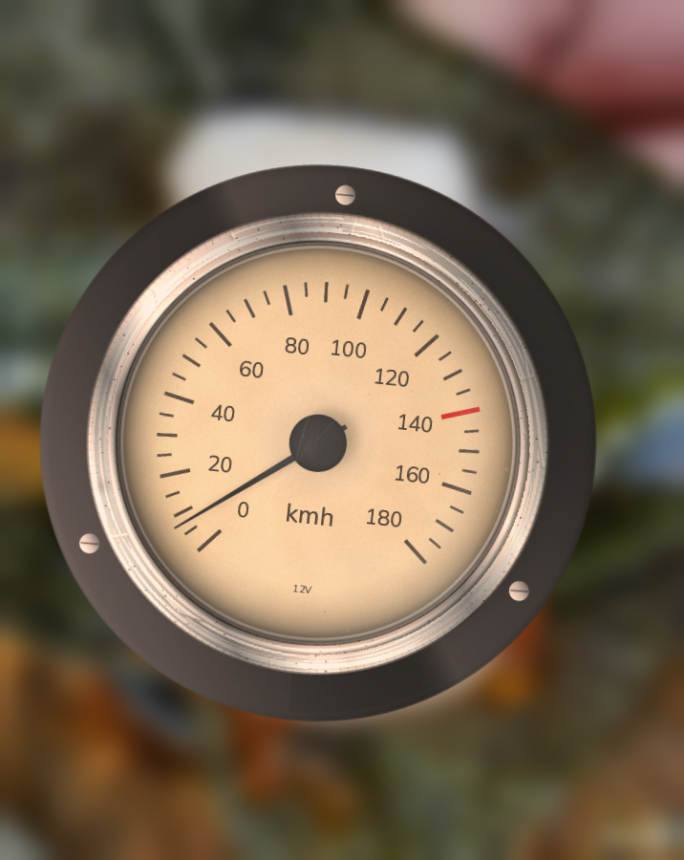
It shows value=7.5 unit=km/h
